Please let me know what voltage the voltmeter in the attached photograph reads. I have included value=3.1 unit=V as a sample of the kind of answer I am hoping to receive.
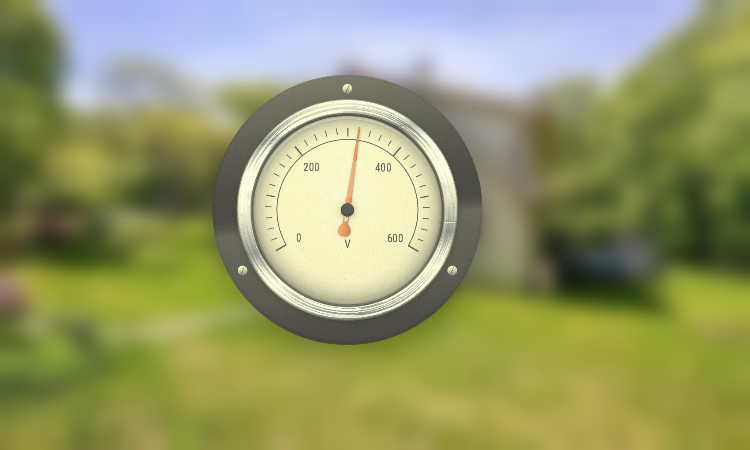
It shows value=320 unit=V
